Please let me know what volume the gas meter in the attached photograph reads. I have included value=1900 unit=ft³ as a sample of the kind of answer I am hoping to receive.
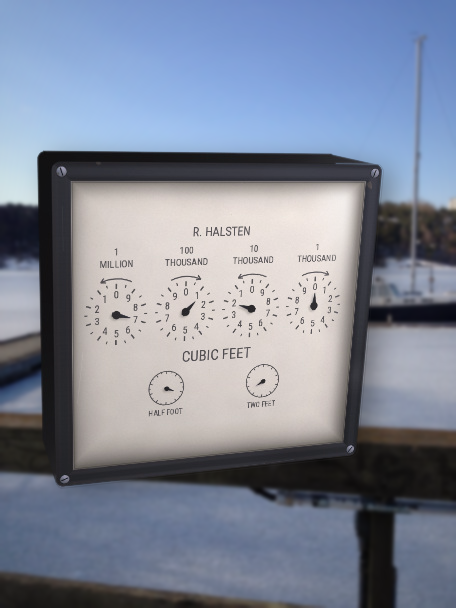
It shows value=712000 unit=ft³
